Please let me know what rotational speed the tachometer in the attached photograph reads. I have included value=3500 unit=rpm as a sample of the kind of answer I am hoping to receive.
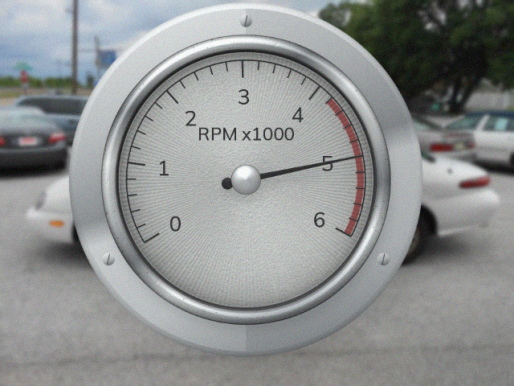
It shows value=5000 unit=rpm
